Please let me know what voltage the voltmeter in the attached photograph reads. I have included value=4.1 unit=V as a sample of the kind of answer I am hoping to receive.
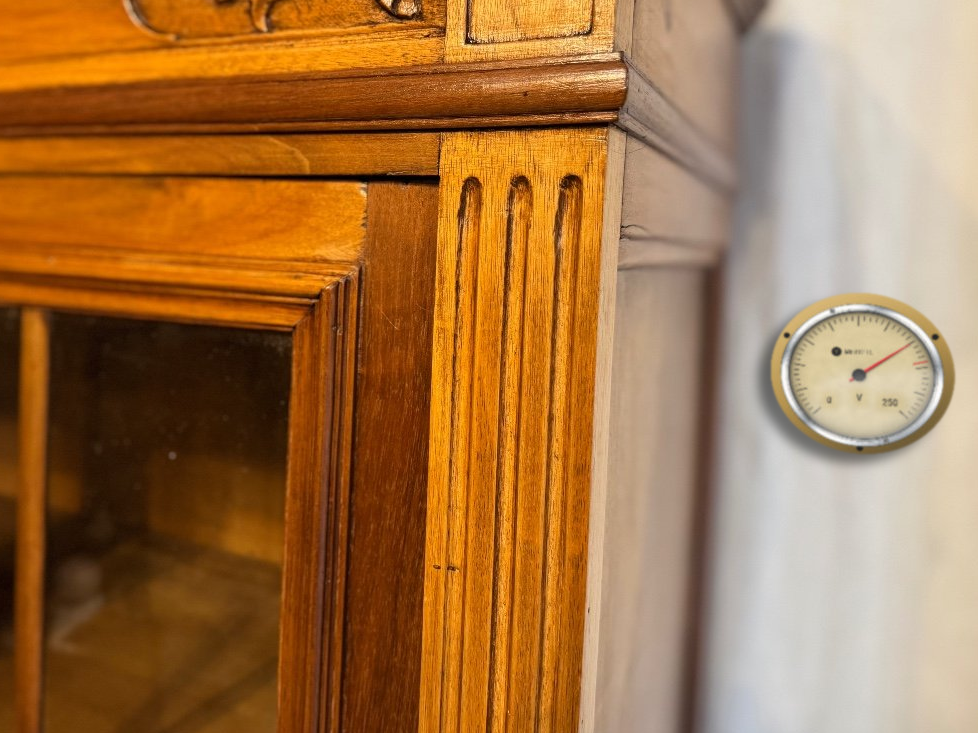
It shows value=175 unit=V
